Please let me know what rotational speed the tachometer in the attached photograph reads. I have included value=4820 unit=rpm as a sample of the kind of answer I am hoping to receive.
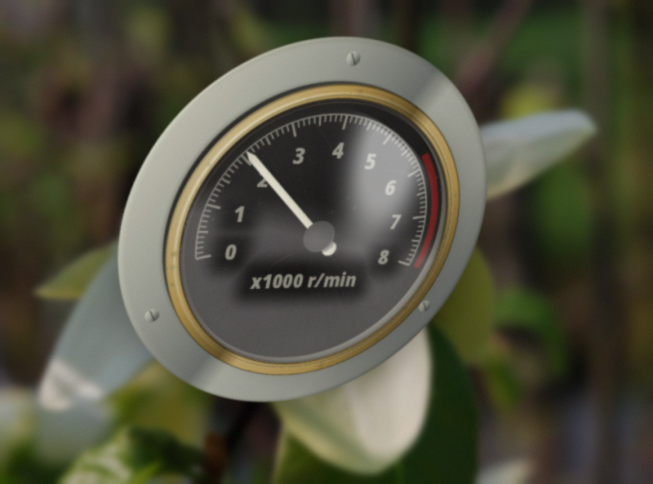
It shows value=2100 unit=rpm
